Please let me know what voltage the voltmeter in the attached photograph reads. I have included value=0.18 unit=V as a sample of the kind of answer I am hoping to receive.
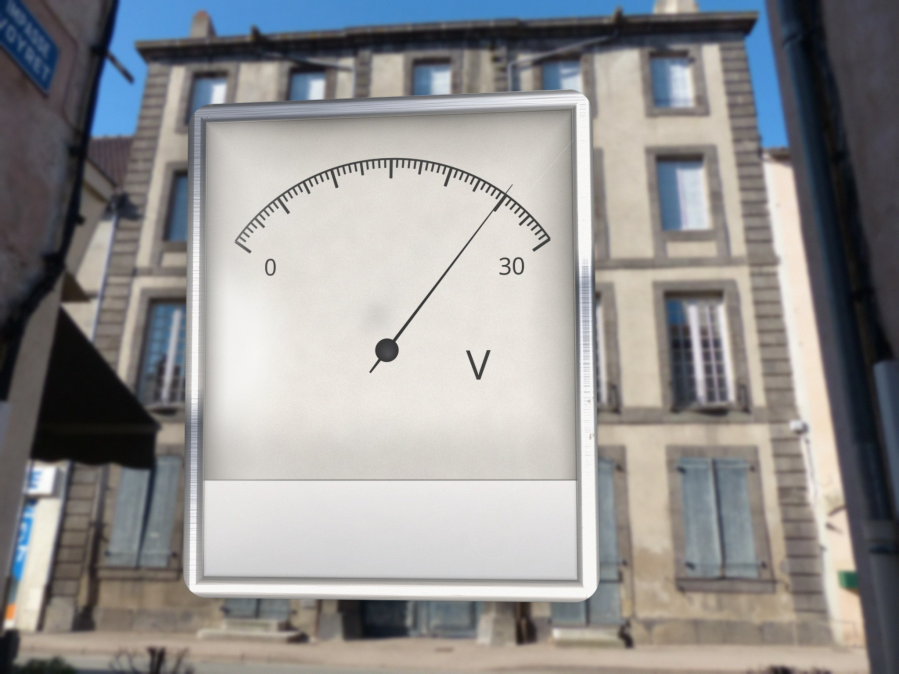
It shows value=25 unit=V
